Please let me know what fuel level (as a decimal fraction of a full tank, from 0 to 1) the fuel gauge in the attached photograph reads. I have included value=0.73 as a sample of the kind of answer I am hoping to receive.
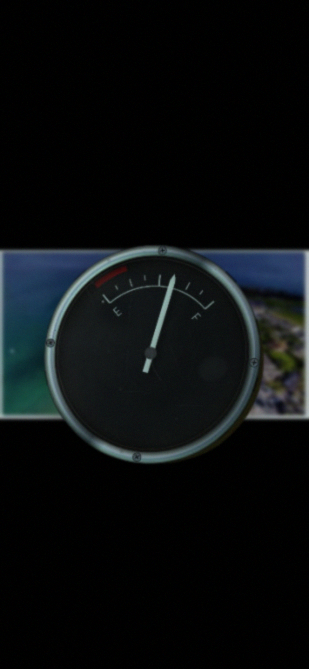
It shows value=0.625
